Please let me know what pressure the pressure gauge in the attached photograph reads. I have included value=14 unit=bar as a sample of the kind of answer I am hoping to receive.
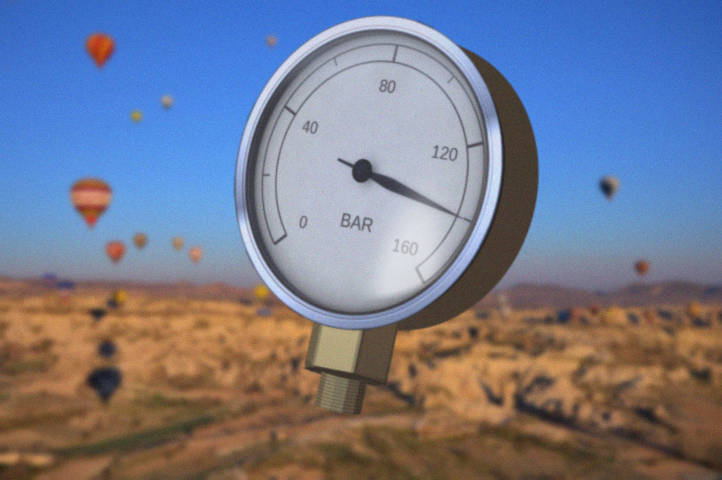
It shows value=140 unit=bar
